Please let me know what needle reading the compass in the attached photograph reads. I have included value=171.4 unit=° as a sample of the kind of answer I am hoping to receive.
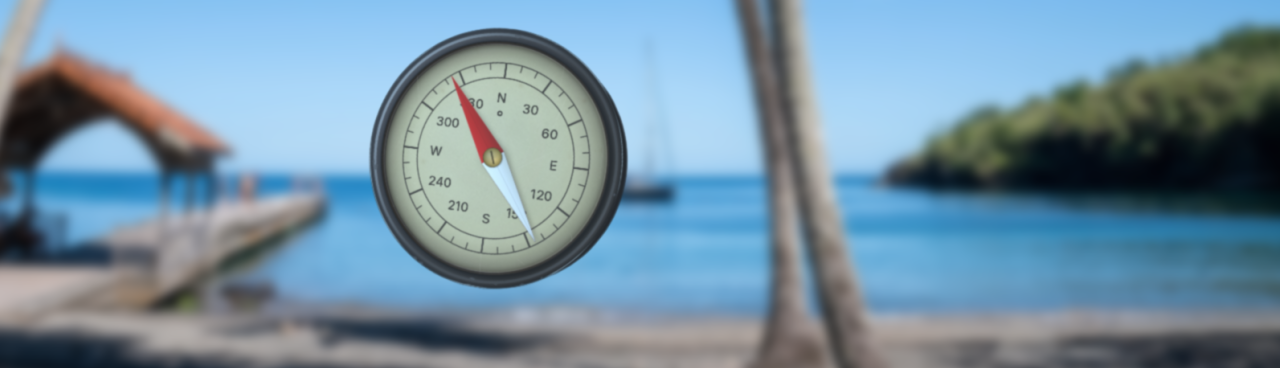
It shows value=325 unit=°
